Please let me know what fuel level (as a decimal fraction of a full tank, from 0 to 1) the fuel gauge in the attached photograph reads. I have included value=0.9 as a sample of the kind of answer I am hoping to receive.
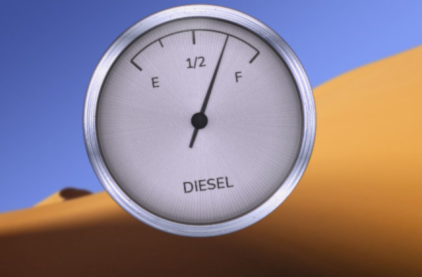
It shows value=0.75
